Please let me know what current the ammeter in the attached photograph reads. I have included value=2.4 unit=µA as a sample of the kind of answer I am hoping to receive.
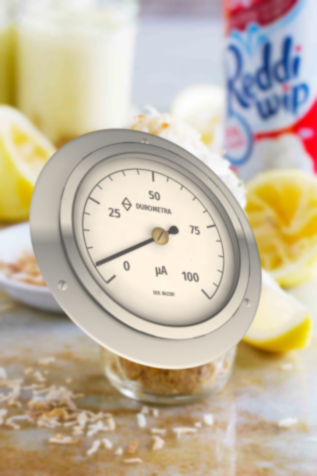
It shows value=5 unit=µA
